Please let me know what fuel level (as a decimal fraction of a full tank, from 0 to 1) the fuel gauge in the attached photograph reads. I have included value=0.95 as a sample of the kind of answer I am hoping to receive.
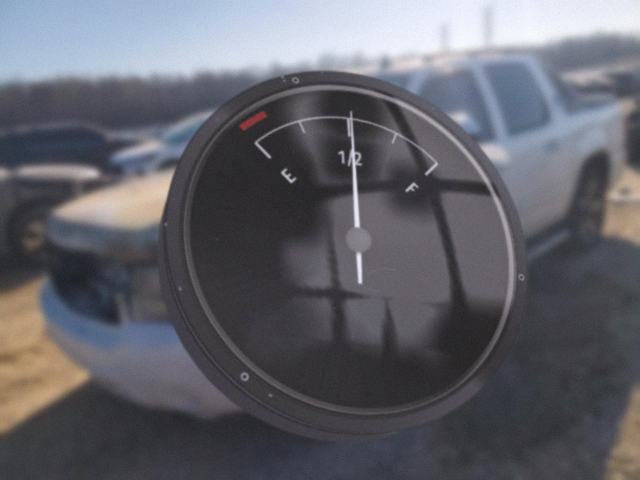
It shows value=0.5
